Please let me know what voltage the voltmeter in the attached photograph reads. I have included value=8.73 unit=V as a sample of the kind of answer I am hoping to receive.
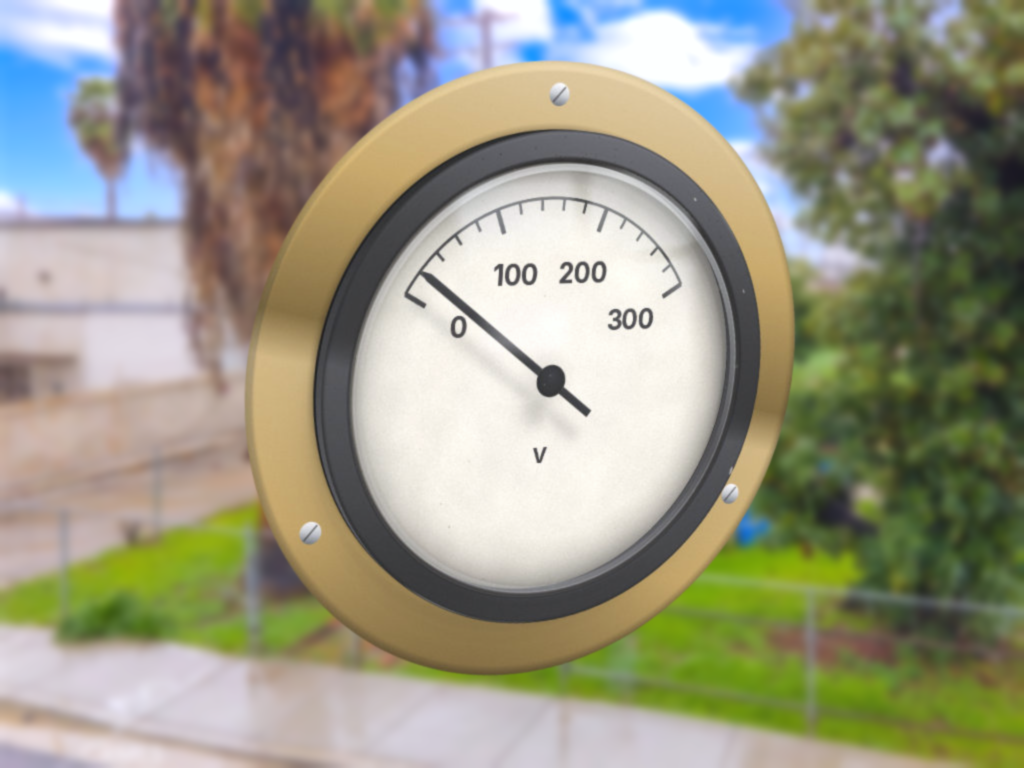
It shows value=20 unit=V
